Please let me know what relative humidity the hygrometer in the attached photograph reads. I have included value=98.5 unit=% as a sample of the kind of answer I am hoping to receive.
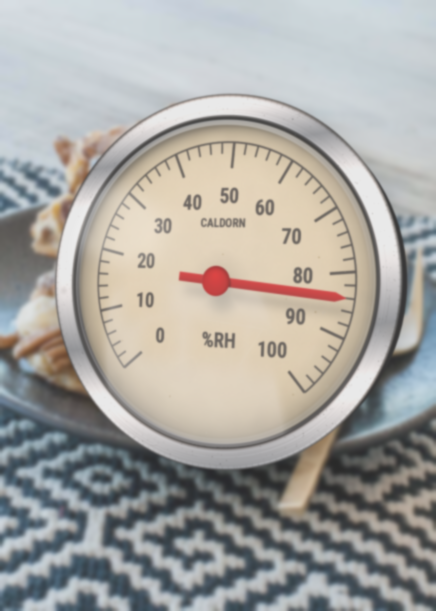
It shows value=84 unit=%
